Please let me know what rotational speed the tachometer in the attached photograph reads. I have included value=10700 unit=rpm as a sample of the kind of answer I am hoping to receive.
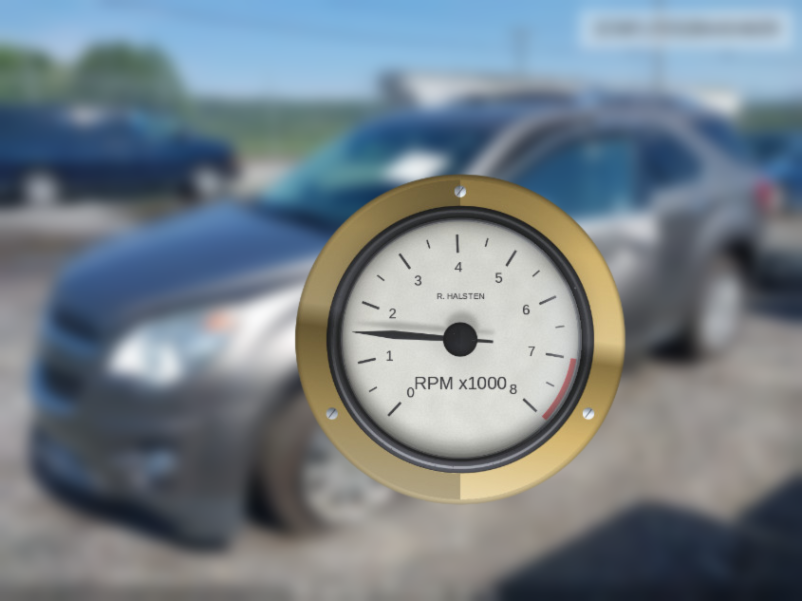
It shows value=1500 unit=rpm
